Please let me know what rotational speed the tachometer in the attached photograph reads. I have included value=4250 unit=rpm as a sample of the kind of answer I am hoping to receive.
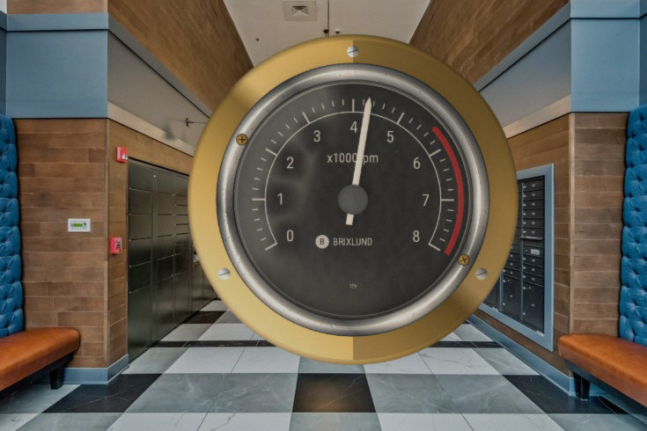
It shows value=4300 unit=rpm
